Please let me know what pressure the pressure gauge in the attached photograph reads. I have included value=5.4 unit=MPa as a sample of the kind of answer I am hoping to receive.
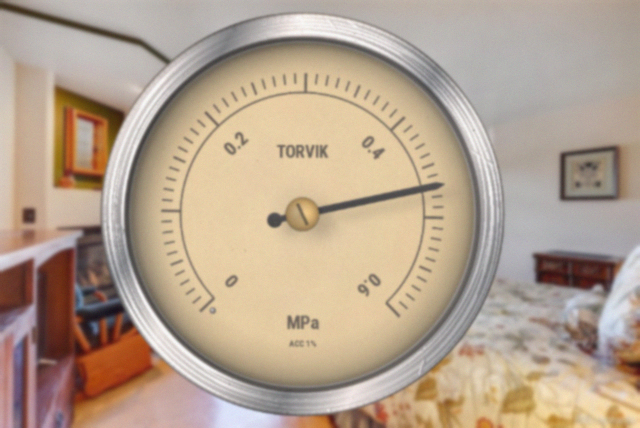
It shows value=0.47 unit=MPa
